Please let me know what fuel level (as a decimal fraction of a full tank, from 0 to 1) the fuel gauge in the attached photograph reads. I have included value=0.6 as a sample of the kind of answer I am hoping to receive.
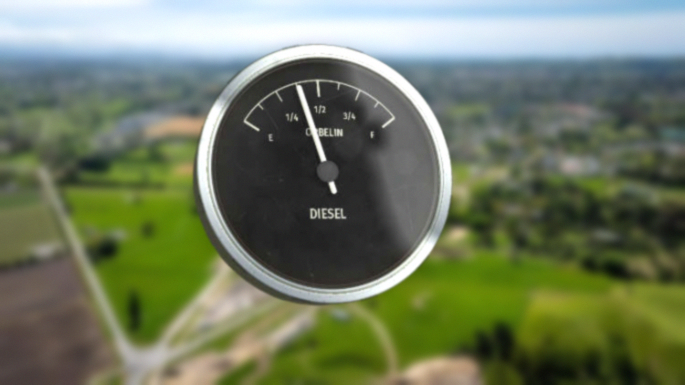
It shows value=0.375
